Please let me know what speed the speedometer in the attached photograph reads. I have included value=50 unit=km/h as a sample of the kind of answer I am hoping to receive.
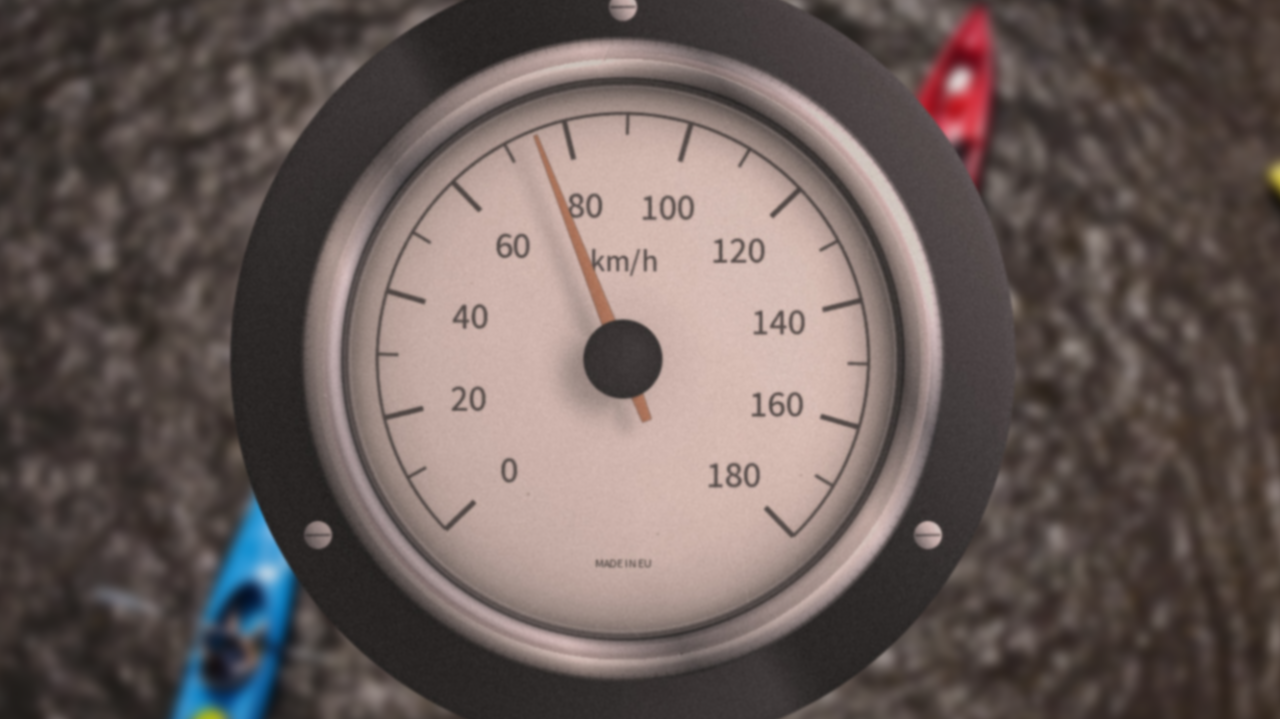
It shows value=75 unit=km/h
